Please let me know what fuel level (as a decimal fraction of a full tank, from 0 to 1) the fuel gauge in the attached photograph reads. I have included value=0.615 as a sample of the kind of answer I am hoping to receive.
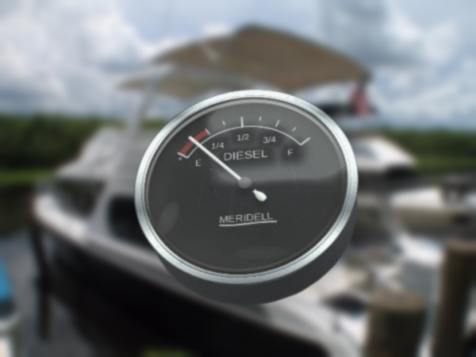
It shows value=0.125
